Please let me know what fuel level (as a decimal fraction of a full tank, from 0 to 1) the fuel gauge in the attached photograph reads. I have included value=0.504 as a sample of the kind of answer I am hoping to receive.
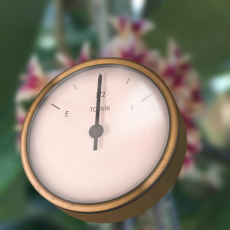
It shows value=0.5
